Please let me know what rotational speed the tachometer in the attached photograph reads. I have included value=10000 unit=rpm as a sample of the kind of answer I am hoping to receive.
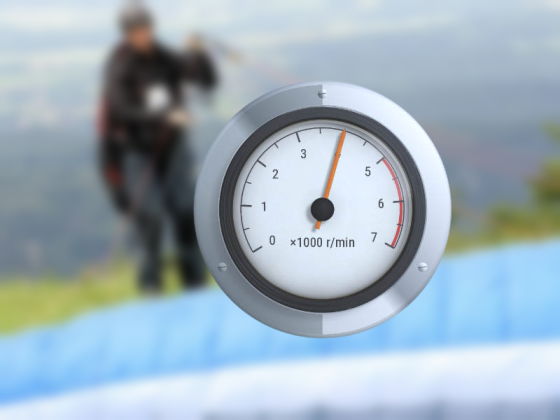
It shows value=4000 unit=rpm
